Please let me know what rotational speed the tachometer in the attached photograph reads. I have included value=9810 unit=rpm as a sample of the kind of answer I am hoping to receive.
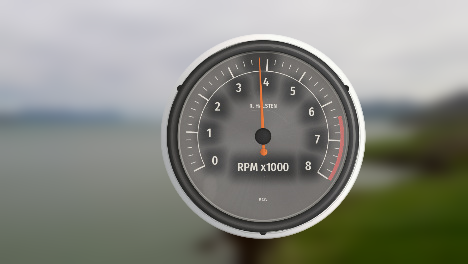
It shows value=3800 unit=rpm
